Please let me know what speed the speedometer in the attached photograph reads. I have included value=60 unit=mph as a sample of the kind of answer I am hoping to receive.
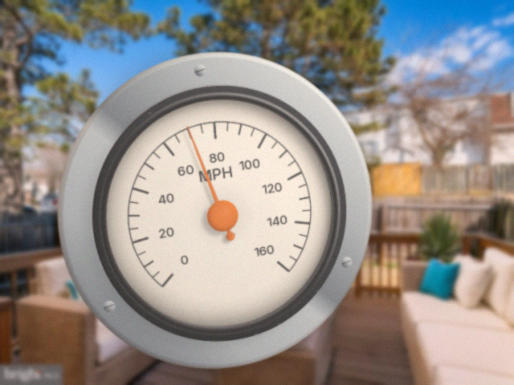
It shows value=70 unit=mph
